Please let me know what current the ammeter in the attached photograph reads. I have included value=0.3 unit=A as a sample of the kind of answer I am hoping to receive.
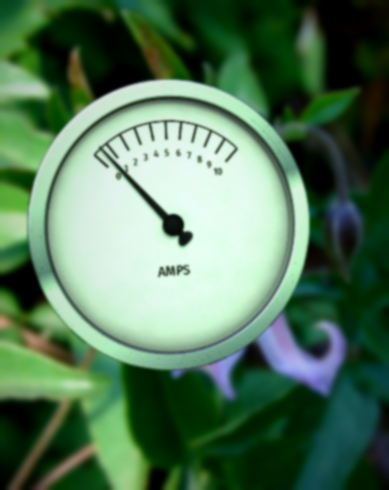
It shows value=0.5 unit=A
